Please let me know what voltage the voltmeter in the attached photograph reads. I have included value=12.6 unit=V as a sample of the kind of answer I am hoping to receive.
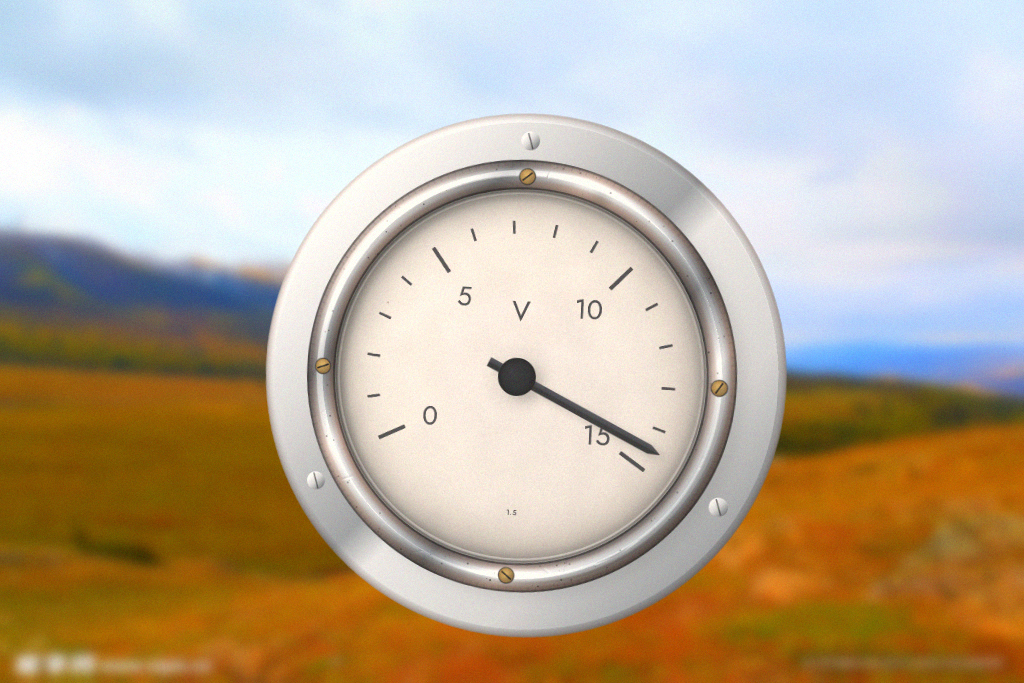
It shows value=14.5 unit=V
